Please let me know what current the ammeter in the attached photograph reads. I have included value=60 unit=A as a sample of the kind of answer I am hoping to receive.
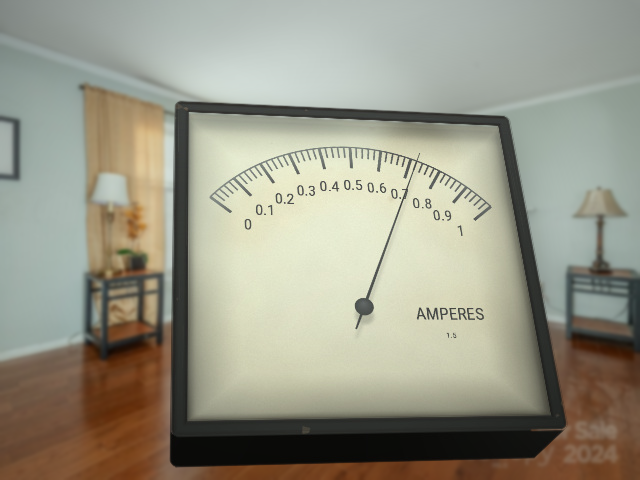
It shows value=0.72 unit=A
